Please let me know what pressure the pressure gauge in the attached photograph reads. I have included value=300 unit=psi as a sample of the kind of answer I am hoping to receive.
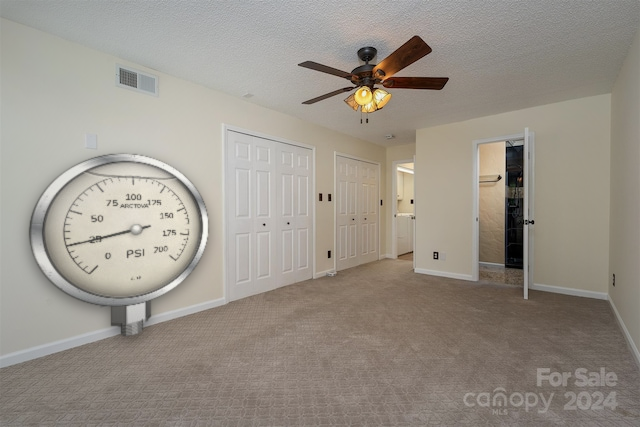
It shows value=25 unit=psi
